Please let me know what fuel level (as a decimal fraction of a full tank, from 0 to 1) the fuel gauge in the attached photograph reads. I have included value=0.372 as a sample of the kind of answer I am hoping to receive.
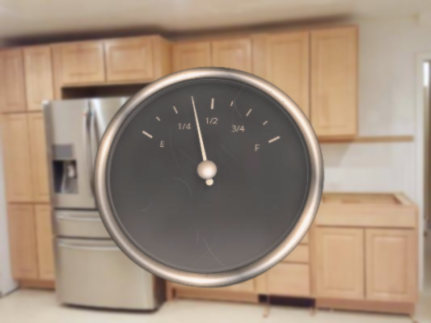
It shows value=0.375
